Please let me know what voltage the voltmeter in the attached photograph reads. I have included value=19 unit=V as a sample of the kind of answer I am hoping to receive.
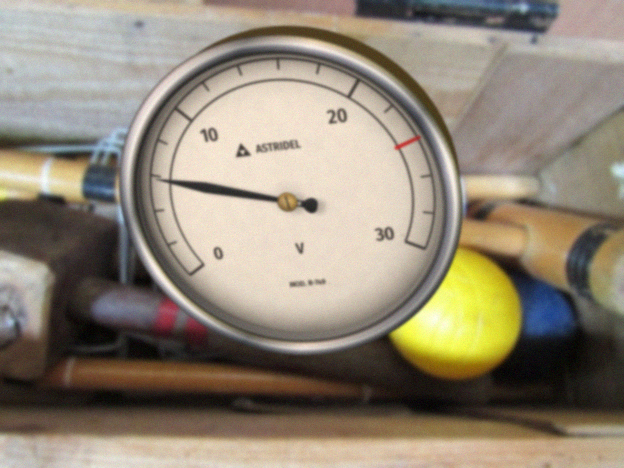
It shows value=6 unit=V
